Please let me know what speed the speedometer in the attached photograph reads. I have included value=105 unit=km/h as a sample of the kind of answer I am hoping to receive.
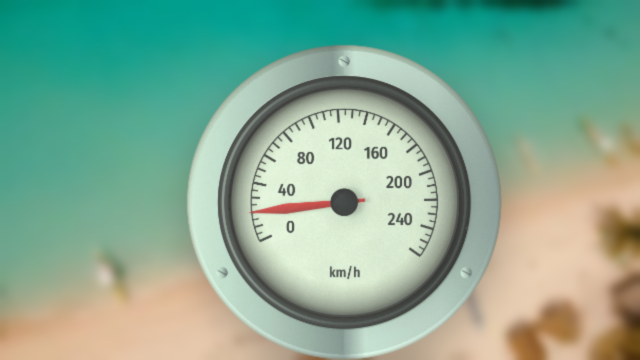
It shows value=20 unit=km/h
